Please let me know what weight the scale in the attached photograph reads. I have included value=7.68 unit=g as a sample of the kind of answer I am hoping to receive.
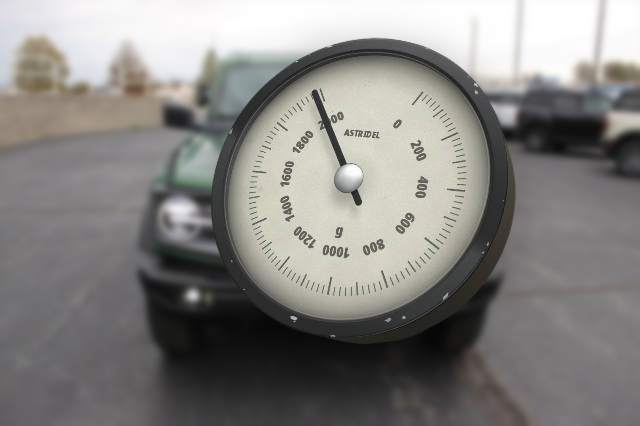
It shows value=1980 unit=g
